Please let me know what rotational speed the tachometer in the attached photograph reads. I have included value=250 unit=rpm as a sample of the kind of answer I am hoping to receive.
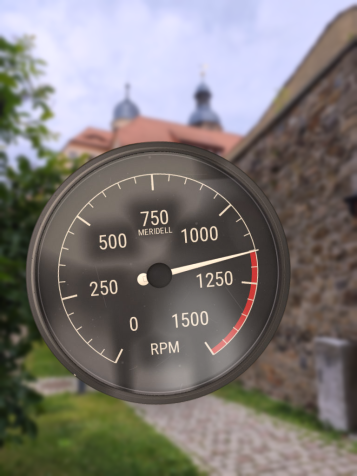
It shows value=1150 unit=rpm
